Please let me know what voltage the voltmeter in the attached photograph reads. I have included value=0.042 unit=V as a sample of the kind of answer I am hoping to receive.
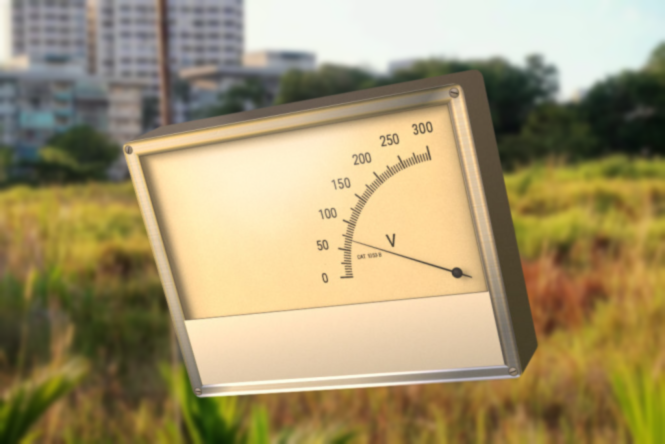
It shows value=75 unit=V
